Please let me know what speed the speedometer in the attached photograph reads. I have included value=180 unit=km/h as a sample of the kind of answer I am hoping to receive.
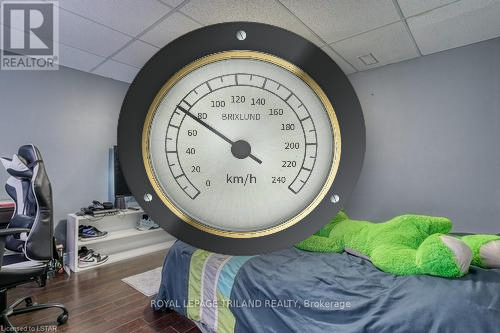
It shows value=75 unit=km/h
